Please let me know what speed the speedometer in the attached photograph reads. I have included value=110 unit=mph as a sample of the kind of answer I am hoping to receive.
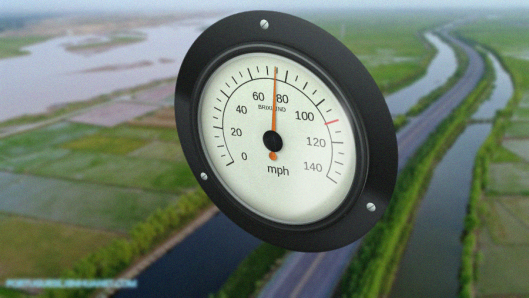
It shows value=75 unit=mph
